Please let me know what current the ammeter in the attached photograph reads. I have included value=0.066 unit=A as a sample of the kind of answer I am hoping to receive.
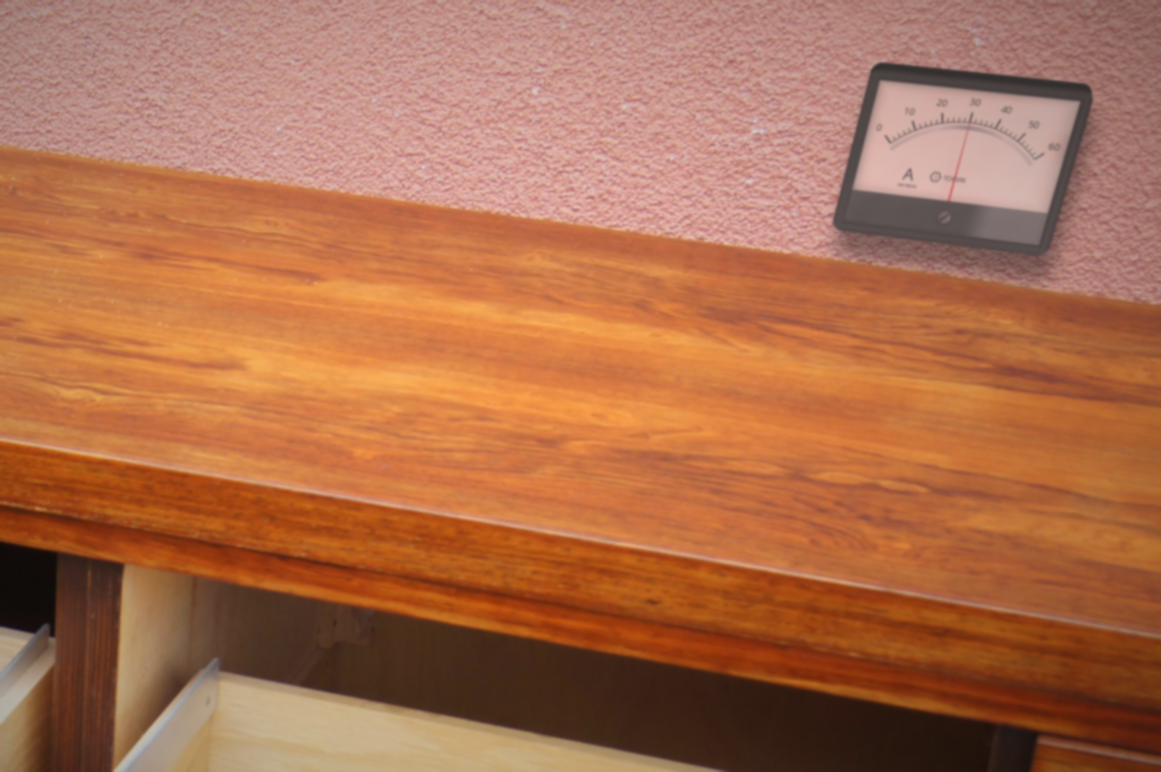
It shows value=30 unit=A
